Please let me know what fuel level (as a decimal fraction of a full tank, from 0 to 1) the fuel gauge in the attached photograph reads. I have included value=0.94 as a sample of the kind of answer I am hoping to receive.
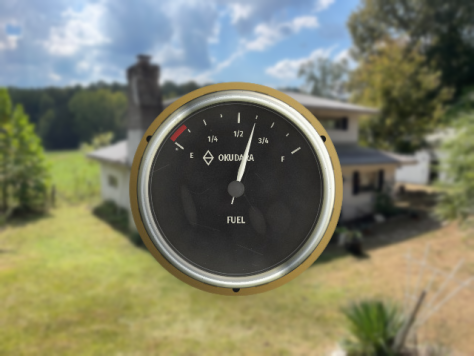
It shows value=0.625
